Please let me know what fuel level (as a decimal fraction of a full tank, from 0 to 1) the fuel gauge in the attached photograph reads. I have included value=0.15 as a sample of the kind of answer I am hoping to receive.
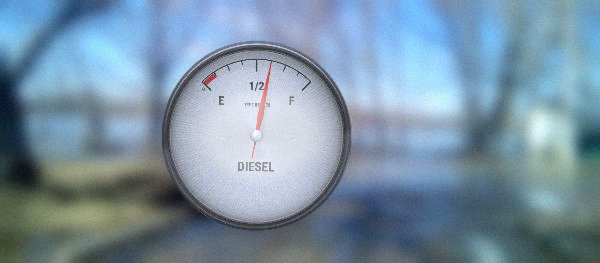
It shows value=0.625
